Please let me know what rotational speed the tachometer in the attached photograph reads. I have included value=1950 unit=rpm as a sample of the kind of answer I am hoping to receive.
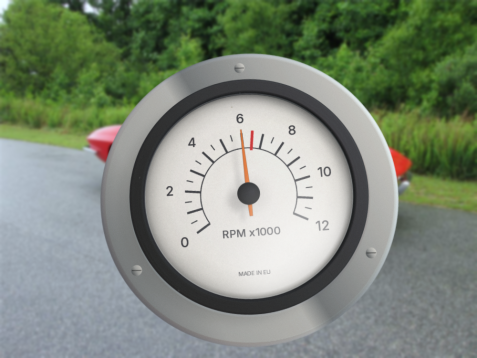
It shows value=6000 unit=rpm
